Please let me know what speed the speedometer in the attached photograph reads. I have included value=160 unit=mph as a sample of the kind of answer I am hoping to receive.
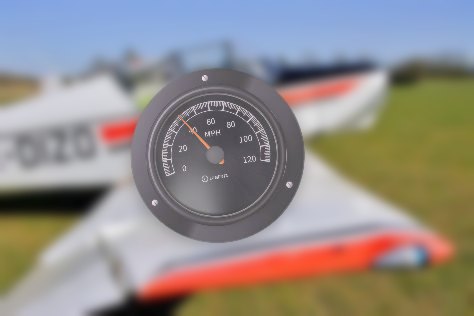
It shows value=40 unit=mph
